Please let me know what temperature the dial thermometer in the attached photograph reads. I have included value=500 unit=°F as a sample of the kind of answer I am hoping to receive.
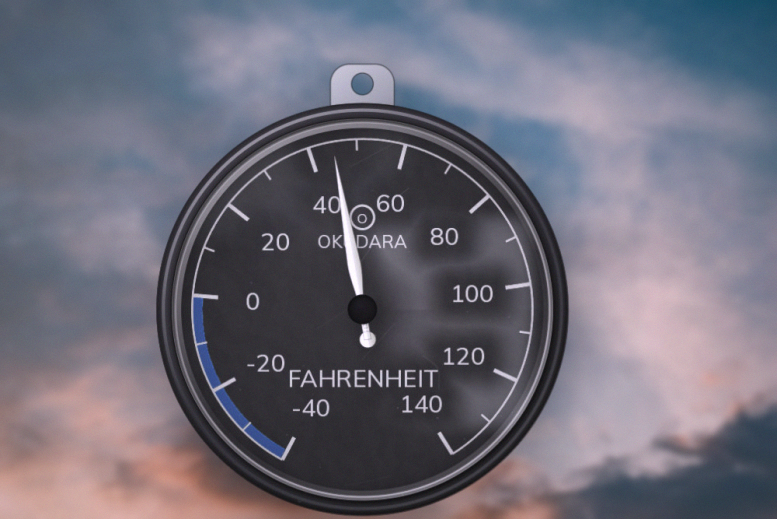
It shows value=45 unit=°F
